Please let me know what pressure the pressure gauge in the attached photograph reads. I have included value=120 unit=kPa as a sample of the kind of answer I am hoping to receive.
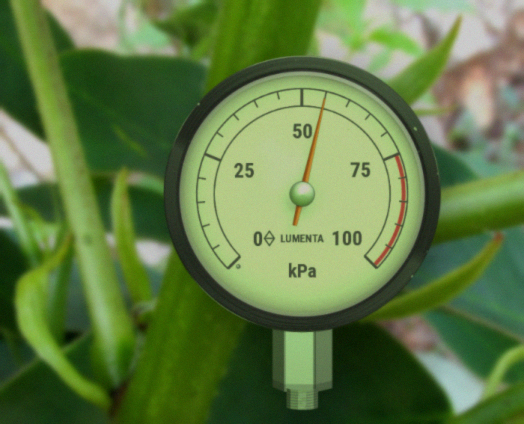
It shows value=55 unit=kPa
